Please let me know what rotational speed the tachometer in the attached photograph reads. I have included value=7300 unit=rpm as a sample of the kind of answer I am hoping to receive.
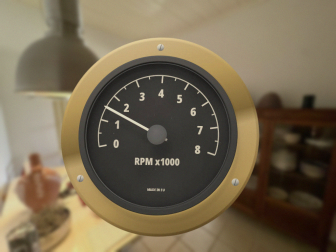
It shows value=1500 unit=rpm
